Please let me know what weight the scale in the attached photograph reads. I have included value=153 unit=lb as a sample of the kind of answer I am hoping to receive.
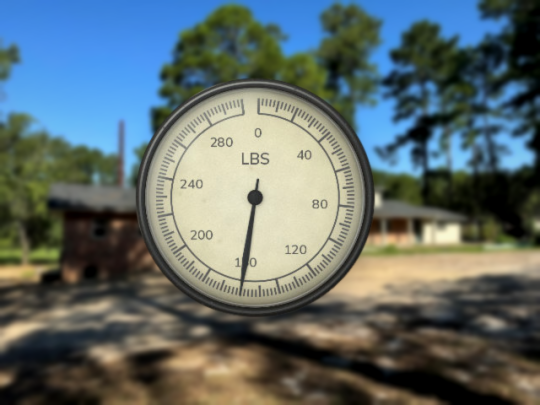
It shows value=160 unit=lb
